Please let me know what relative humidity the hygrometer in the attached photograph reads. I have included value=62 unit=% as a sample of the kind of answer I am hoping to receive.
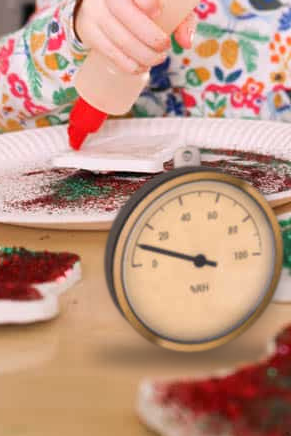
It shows value=10 unit=%
